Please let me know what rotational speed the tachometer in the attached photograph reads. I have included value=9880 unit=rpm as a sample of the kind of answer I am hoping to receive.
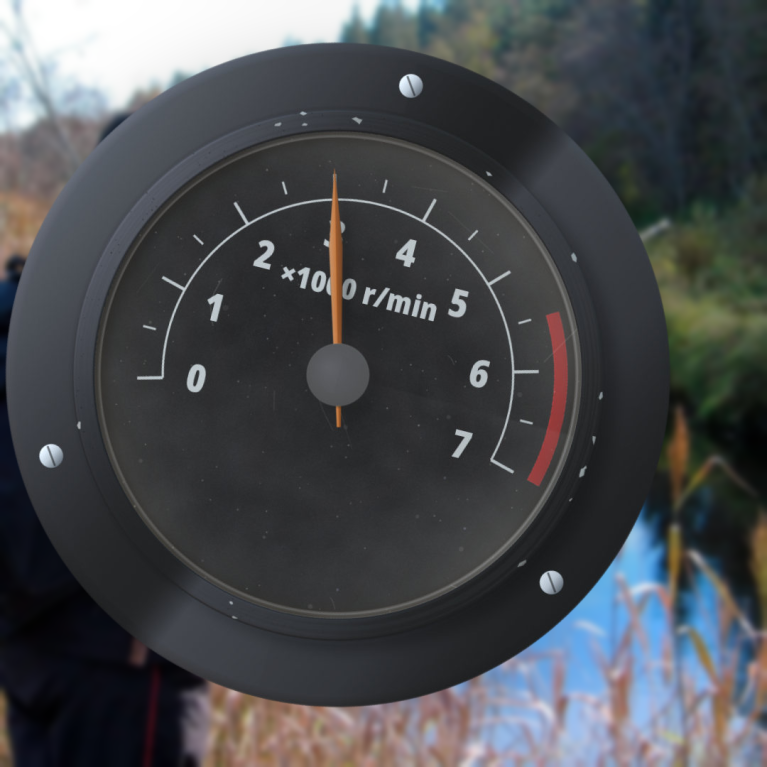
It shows value=3000 unit=rpm
